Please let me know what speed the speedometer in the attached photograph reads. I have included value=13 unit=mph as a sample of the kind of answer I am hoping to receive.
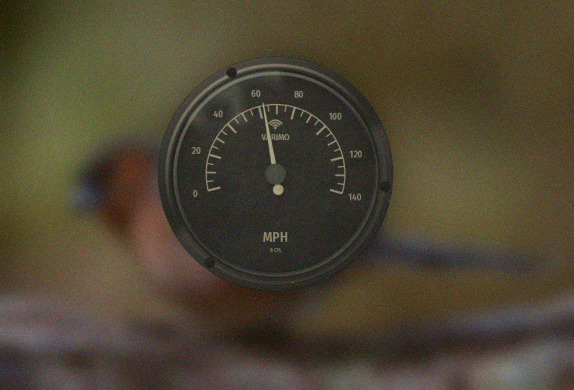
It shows value=62.5 unit=mph
